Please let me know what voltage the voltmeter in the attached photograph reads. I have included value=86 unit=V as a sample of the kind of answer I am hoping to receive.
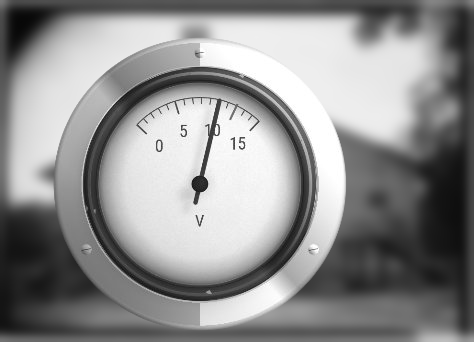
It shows value=10 unit=V
